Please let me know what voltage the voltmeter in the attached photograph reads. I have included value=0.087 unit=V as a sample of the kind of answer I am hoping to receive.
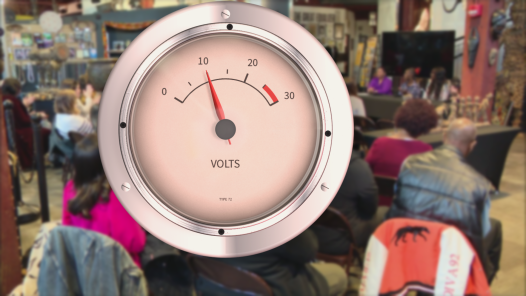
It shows value=10 unit=V
